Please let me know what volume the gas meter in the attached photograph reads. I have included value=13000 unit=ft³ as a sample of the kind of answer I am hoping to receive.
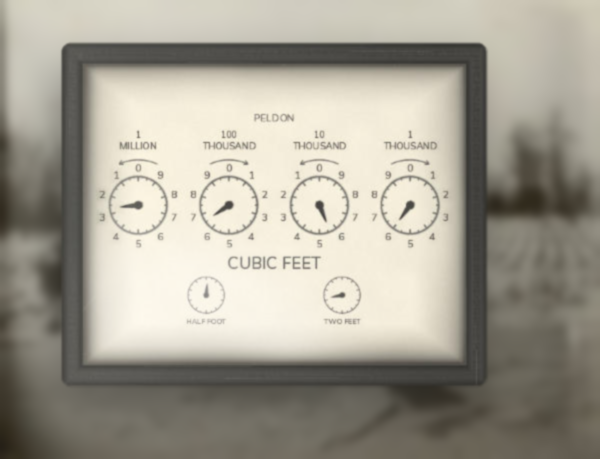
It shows value=265600 unit=ft³
